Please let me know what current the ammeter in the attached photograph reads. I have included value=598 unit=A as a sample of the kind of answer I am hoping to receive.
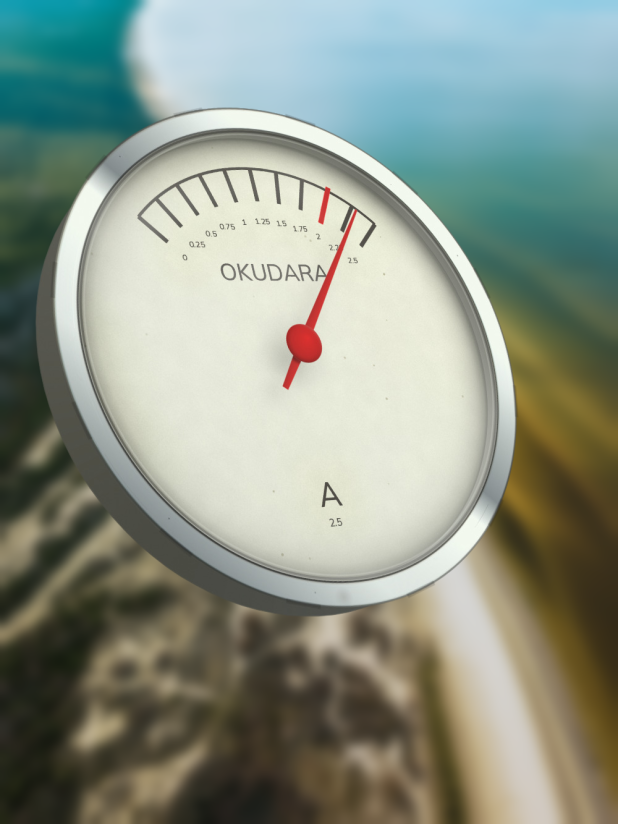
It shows value=2.25 unit=A
